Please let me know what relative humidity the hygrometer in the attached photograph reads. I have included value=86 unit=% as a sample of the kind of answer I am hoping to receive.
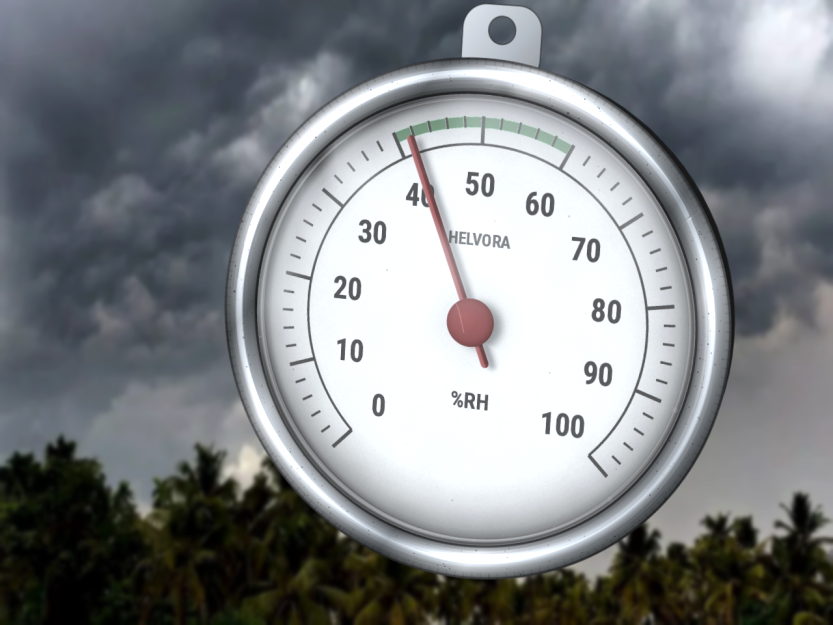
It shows value=42 unit=%
